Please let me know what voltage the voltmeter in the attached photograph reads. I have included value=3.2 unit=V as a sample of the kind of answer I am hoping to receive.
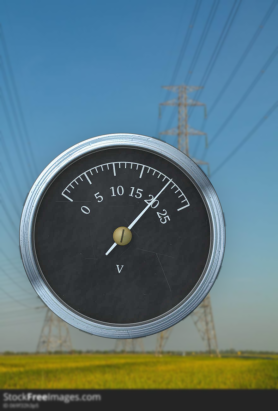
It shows value=20 unit=V
